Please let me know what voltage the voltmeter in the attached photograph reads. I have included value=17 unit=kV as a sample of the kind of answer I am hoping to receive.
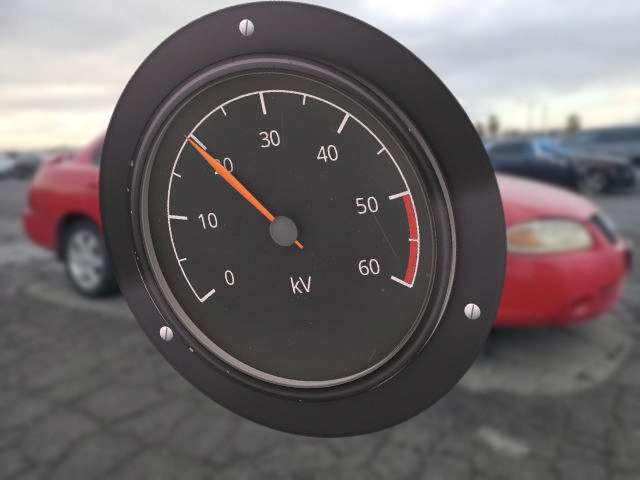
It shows value=20 unit=kV
